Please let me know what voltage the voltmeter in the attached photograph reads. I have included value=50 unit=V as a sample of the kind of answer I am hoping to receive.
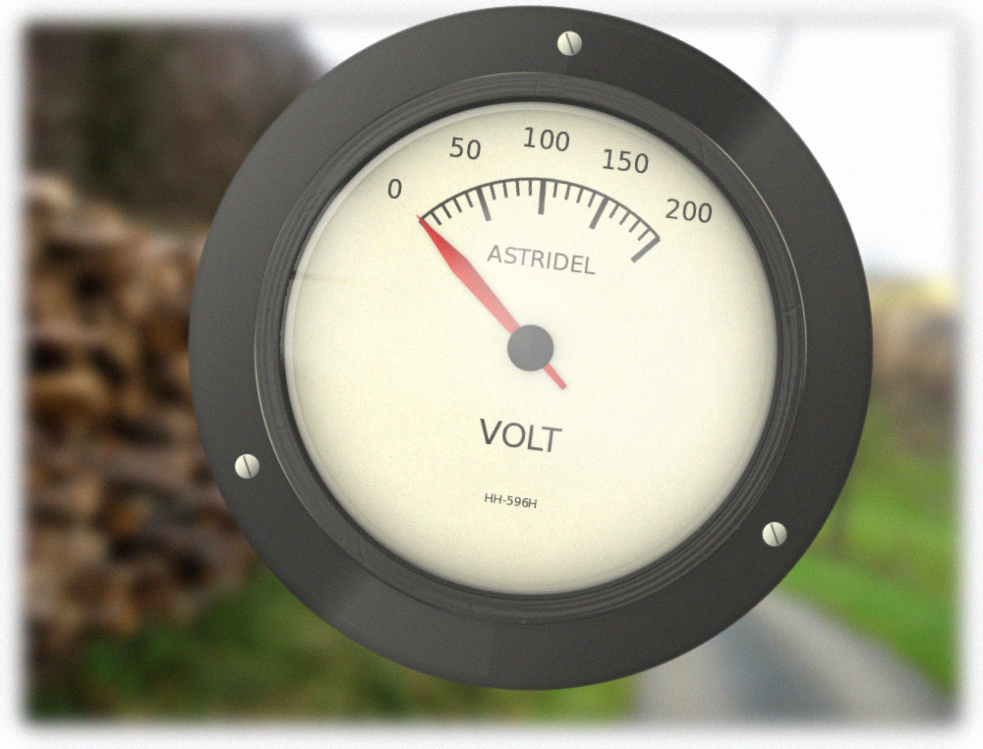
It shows value=0 unit=V
